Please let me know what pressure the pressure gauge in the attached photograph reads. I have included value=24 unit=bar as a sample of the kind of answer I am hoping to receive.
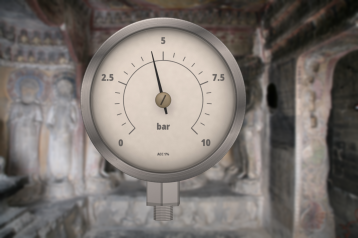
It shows value=4.5 unit=bar
